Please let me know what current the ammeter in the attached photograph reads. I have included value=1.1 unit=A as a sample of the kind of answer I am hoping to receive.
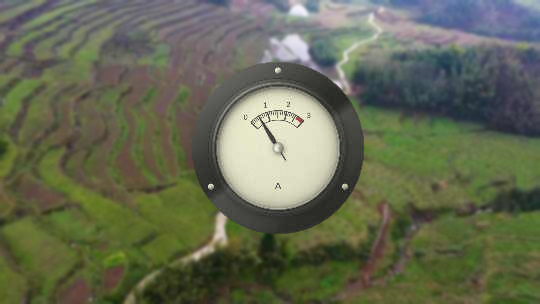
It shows value=0.5 unit=A
